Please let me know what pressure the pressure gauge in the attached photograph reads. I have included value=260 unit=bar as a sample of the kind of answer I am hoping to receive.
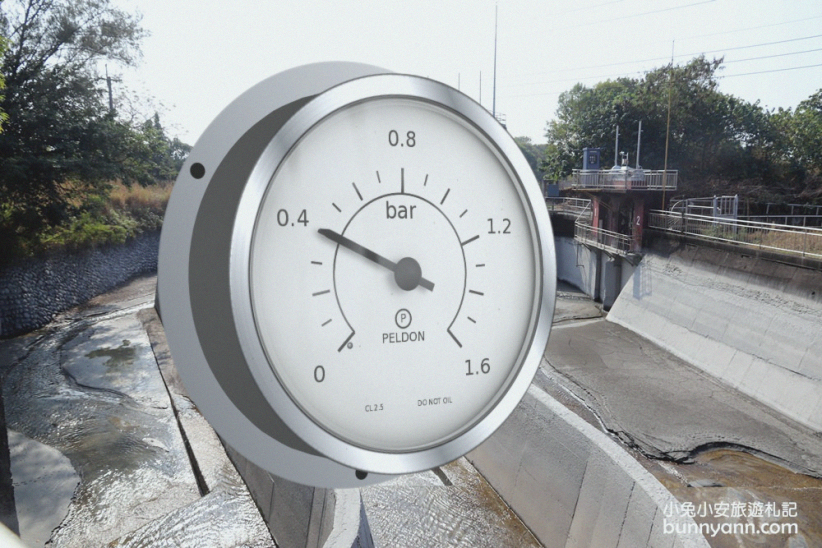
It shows value=0.4 unit=bar
